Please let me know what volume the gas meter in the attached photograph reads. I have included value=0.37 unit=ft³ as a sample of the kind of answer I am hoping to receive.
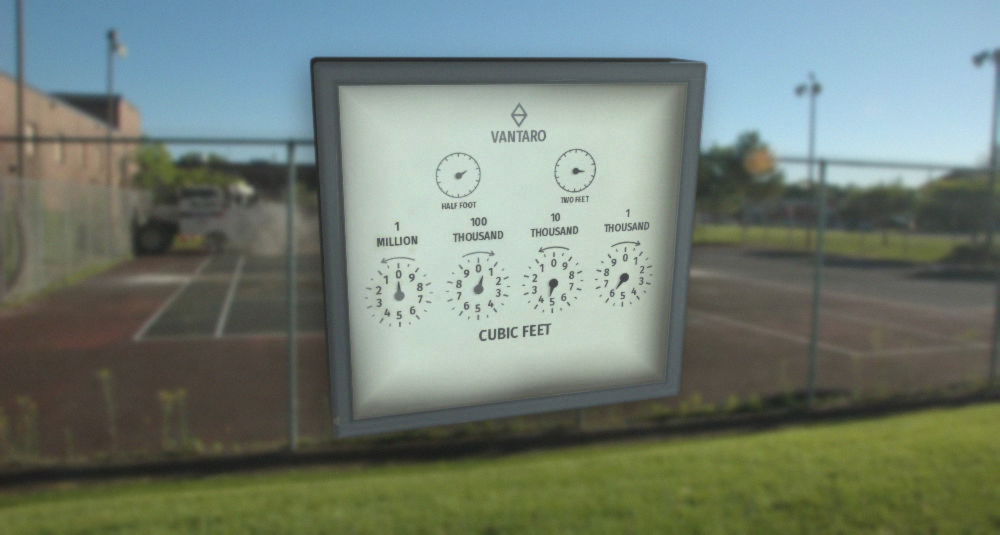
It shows value=4600 unit=ft³
